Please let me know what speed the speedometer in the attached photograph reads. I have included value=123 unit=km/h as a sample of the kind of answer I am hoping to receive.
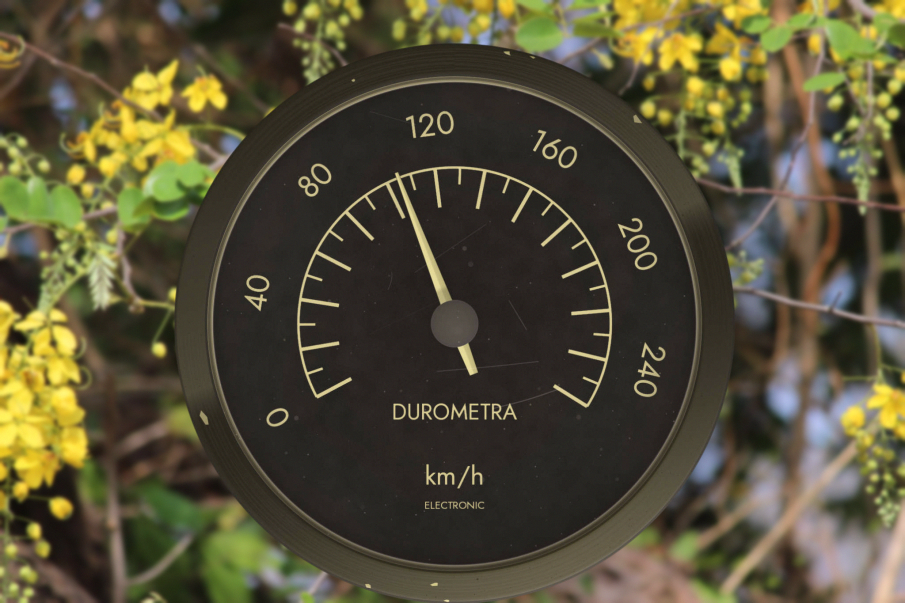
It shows value=105 unit=km/h
